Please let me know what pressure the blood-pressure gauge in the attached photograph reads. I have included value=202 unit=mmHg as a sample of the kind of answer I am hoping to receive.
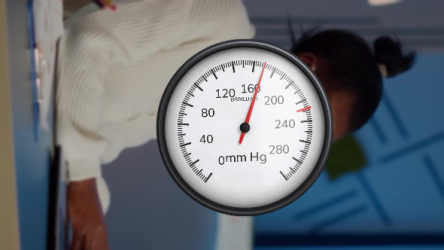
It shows value=170 unit=mmHg
